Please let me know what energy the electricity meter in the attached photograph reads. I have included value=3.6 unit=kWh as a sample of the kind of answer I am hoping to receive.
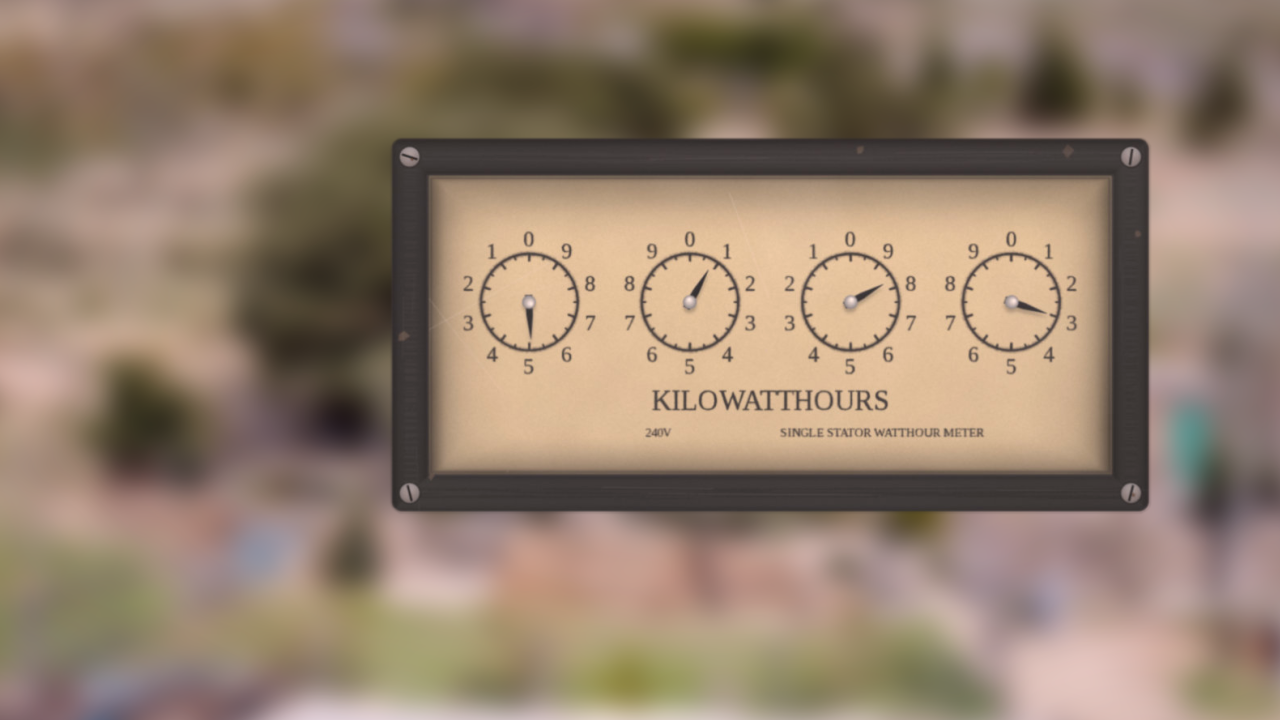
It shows value=5083 unit=kWh
